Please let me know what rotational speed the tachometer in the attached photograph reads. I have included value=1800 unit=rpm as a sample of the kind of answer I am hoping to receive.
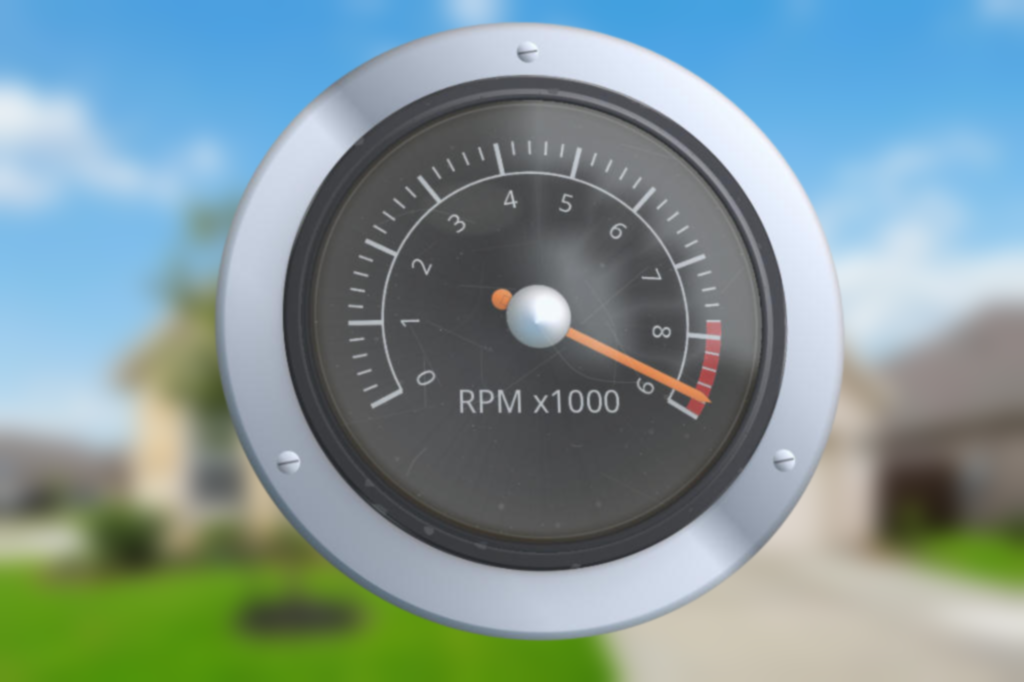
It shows value=8800 unit=rpm
